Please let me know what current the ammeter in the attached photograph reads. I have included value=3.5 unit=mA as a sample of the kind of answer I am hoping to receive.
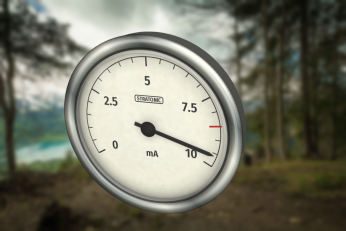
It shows value=9.5 unit=mA
